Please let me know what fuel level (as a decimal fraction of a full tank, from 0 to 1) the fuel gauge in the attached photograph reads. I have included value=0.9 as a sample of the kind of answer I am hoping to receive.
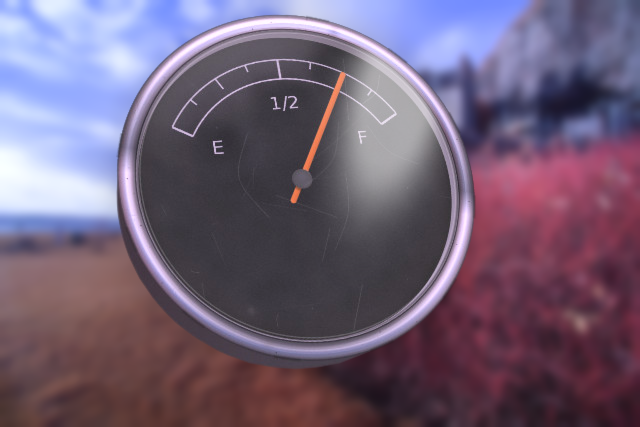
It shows value=0.75
